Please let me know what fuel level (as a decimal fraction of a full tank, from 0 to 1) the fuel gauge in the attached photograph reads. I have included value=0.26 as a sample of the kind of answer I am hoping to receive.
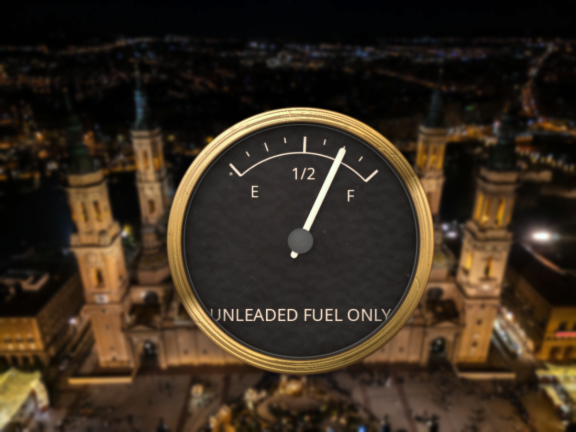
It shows value=0.75
